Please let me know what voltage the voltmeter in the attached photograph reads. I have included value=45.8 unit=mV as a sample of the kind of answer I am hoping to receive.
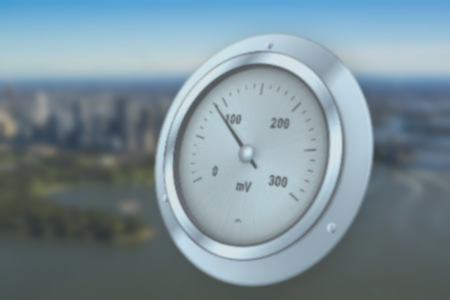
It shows value=90 unit=mV
